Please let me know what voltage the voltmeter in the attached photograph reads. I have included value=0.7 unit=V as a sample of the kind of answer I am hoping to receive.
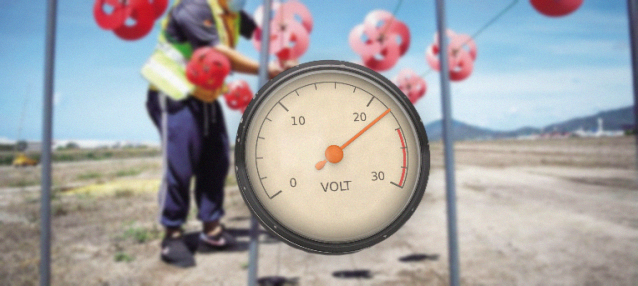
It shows value=22 unit=V
